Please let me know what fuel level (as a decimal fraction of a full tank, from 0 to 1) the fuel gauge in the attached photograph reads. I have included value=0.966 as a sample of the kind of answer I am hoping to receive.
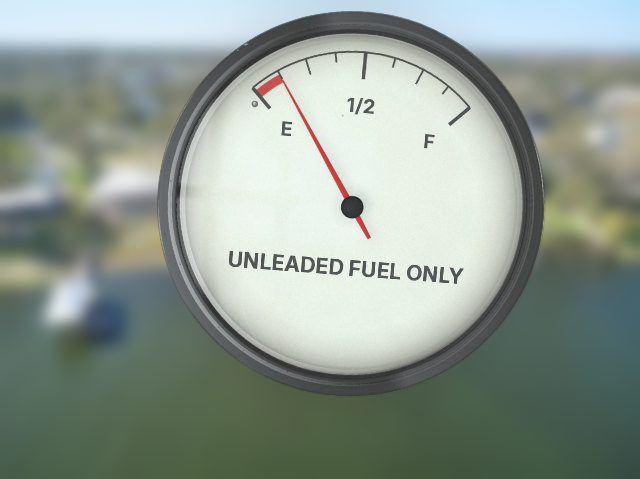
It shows value=0.125
